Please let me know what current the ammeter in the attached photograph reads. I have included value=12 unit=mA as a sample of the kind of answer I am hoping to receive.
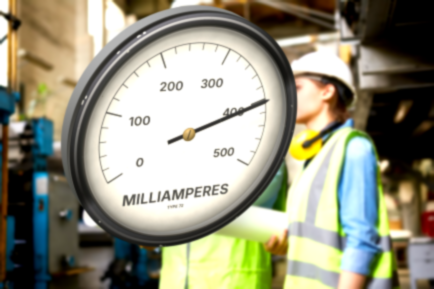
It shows value=400 unit=mA
